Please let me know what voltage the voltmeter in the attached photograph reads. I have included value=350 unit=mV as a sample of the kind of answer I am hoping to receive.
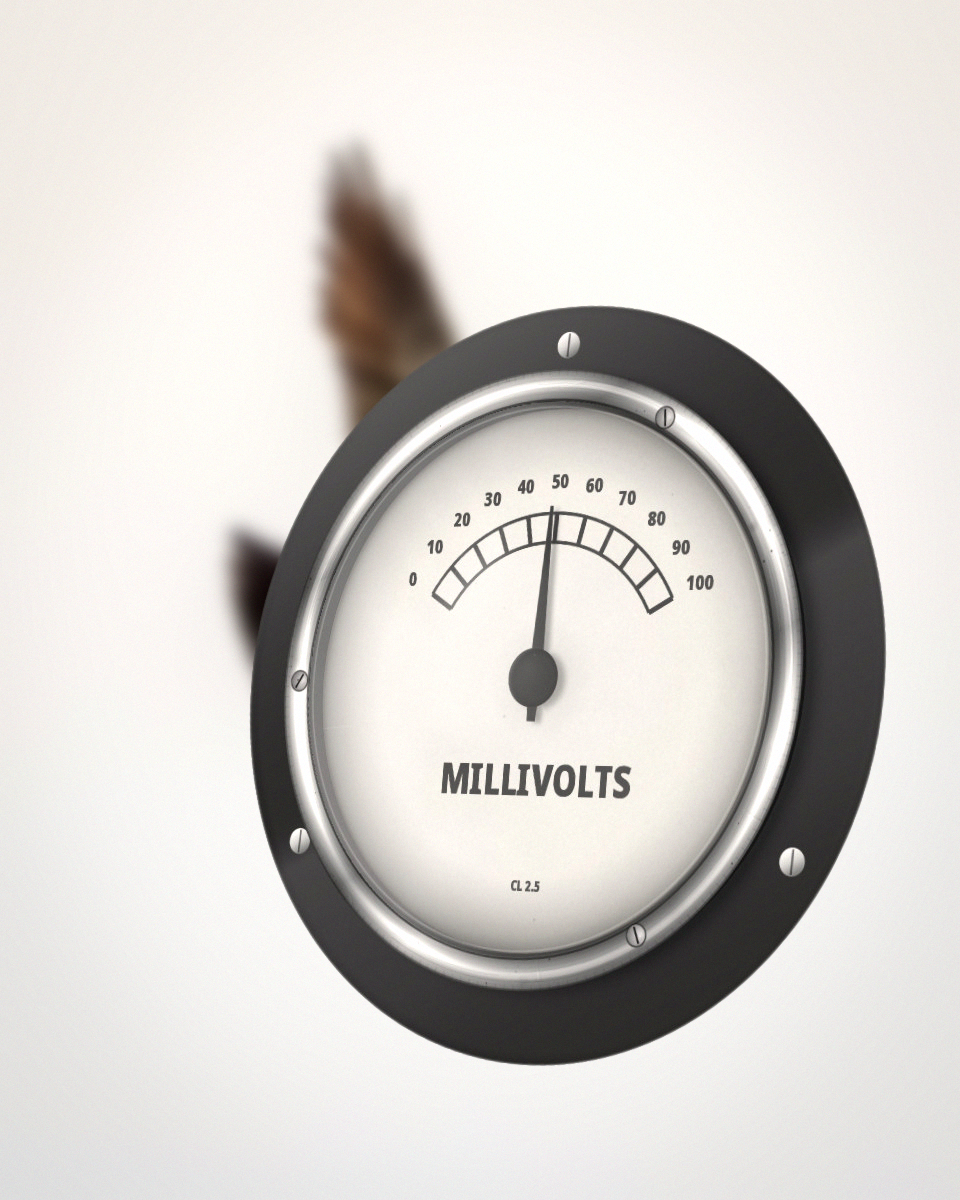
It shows value=50 unit=mV
